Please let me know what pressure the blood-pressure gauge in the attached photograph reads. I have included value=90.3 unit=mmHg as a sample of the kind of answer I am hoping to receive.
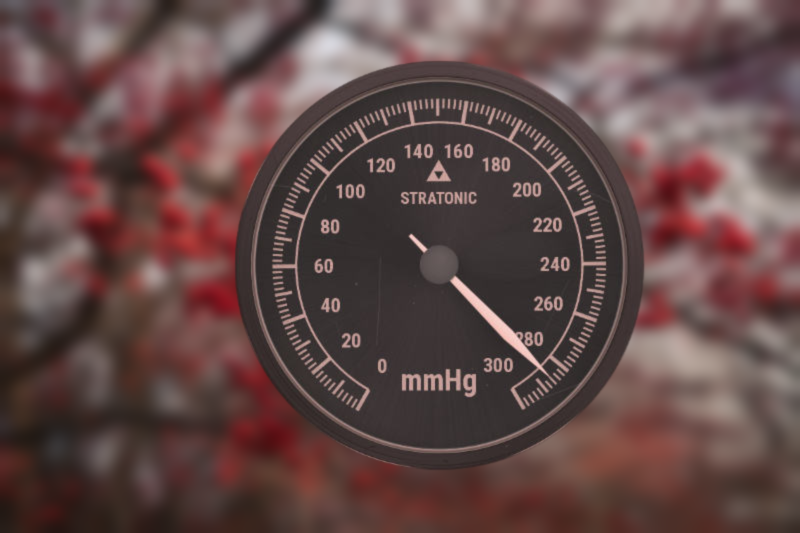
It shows value=286 unit=mmHg
